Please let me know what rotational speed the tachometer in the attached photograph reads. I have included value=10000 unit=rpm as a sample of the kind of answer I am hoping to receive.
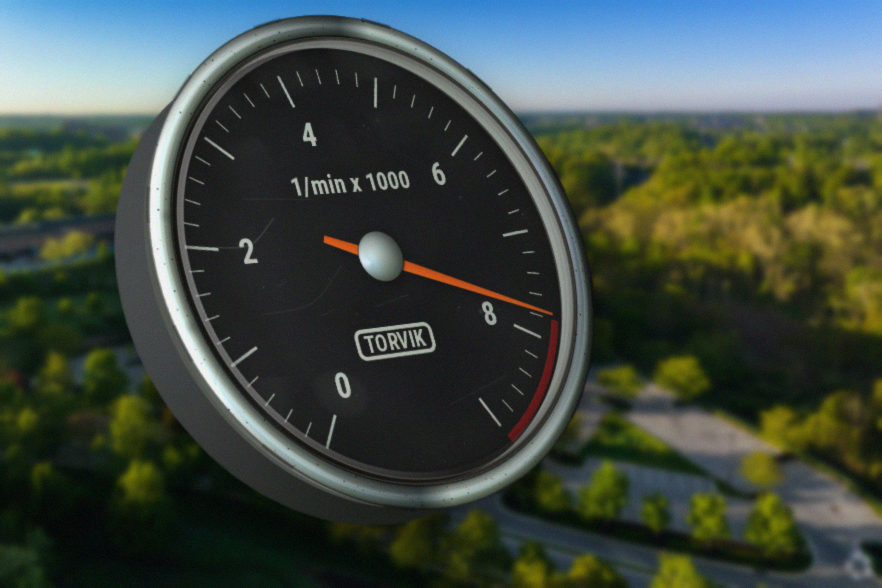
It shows value=7800 unit=rpm
